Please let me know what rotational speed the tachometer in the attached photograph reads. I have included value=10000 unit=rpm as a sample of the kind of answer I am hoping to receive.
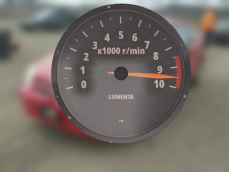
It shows value=9500 unit=rpm
